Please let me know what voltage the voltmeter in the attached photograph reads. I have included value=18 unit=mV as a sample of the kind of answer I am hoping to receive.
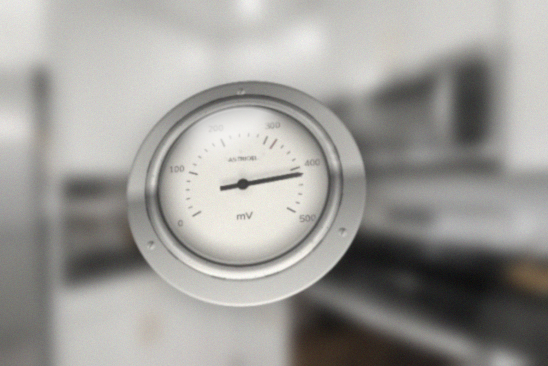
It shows value=420 unit=mV
